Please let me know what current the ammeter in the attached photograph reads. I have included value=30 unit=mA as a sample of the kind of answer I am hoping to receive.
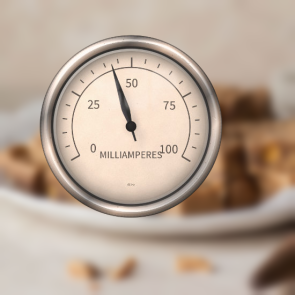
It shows value=42.5 unit=mA
